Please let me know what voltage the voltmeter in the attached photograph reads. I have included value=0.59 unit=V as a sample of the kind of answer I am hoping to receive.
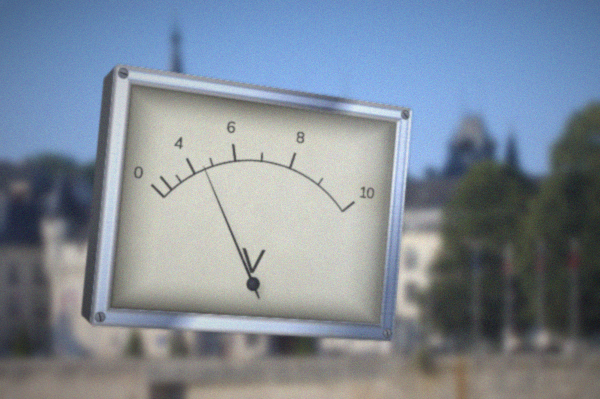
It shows value=4.5 unit=V
